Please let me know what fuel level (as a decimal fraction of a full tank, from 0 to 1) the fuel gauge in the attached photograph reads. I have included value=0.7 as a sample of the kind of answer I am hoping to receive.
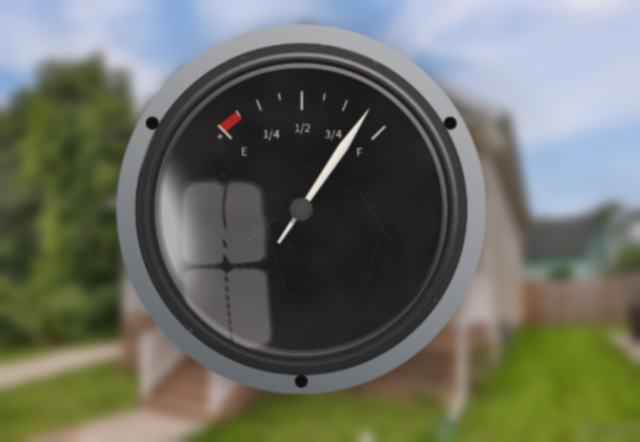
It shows value=0.875
